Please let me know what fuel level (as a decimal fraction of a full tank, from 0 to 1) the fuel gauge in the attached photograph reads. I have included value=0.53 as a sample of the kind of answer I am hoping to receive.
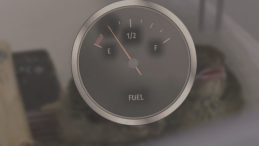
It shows value=0.25
